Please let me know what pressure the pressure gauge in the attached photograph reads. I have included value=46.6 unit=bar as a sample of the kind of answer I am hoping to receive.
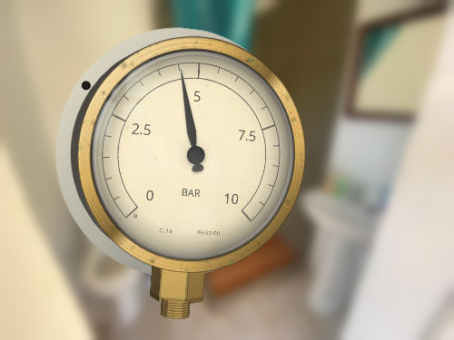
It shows value=4.5 unit=bar
